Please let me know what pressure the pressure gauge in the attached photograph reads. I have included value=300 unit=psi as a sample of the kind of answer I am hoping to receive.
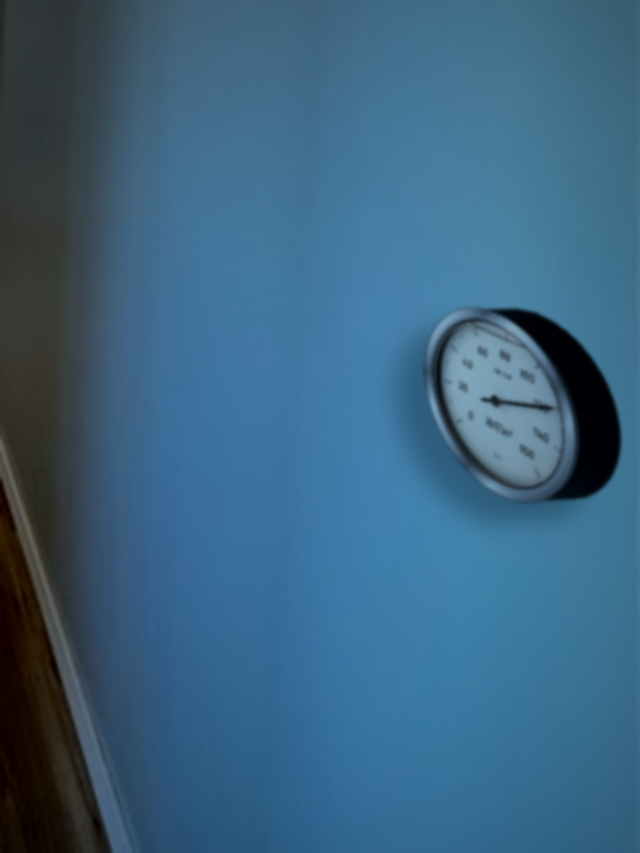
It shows value=120 unit=psi
